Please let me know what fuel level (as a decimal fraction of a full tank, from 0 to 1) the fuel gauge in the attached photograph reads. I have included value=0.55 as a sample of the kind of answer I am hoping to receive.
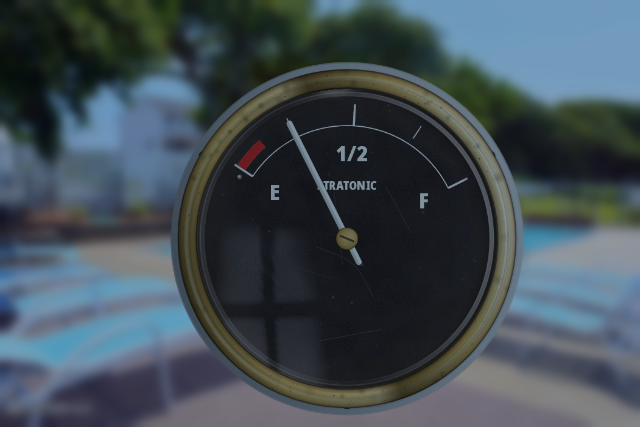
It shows value=0.25
